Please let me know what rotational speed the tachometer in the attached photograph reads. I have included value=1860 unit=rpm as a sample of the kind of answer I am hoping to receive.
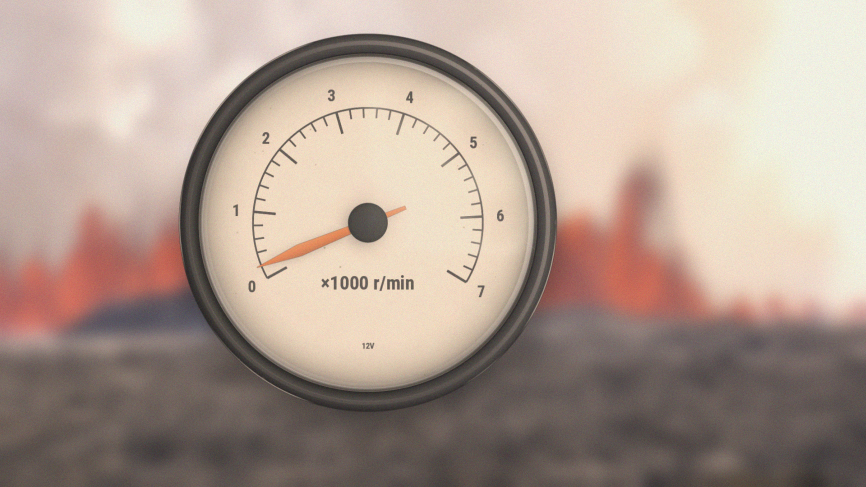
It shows value=200 unit=rpm
